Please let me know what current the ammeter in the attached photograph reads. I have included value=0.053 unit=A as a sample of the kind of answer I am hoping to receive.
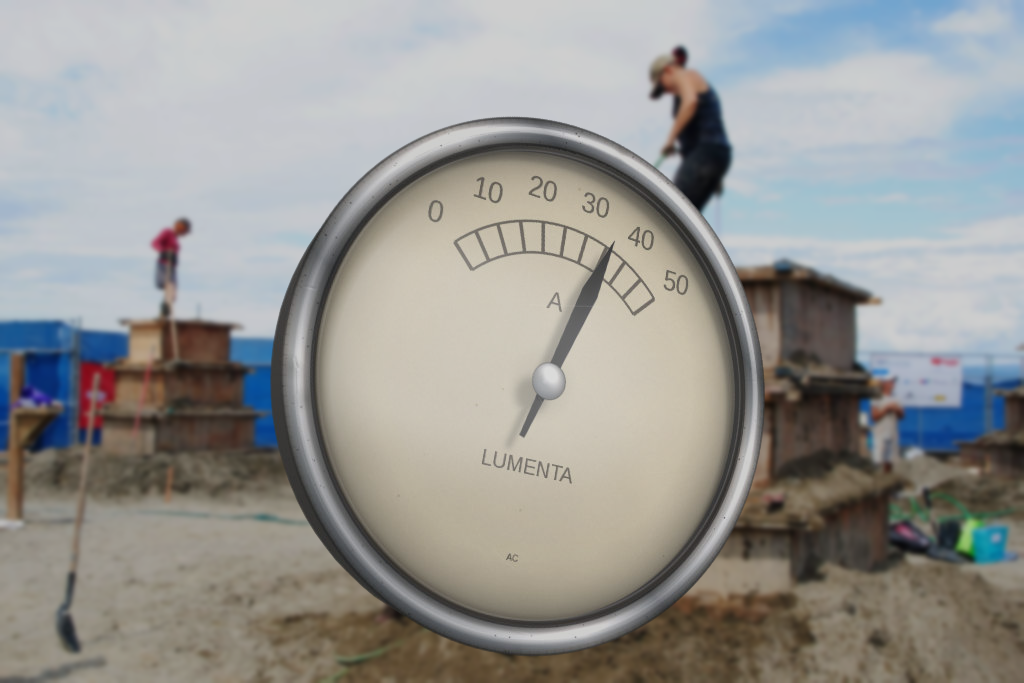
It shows value=35 unit=A
